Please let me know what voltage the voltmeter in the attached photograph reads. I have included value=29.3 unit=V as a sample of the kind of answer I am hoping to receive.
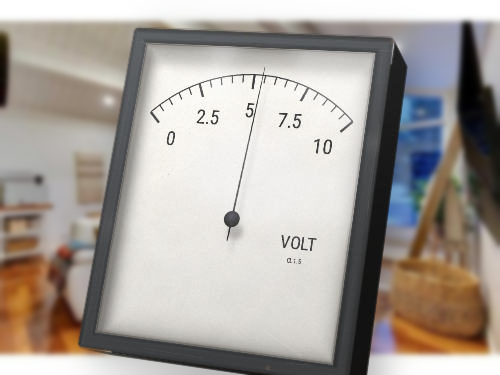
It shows value=5.5 unit=V
